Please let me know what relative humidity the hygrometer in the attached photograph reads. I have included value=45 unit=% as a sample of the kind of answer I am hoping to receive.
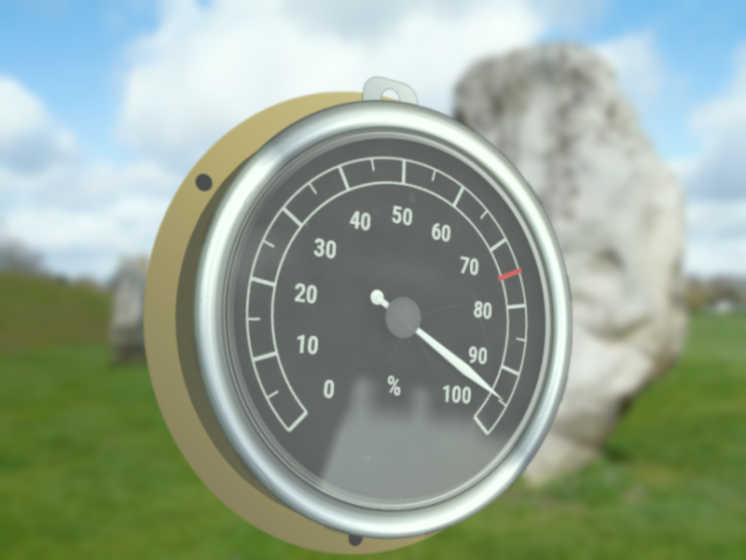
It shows value=95 unit=%
